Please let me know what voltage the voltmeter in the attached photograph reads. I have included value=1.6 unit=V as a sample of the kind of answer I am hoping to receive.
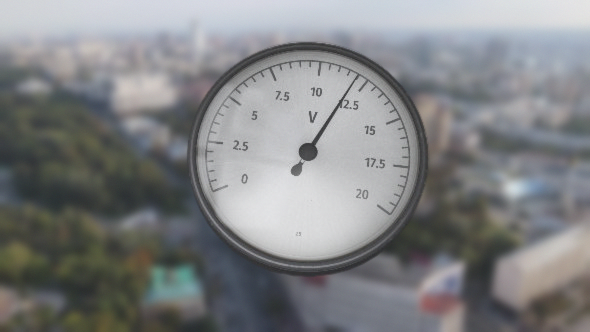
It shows value=12 unit=V
